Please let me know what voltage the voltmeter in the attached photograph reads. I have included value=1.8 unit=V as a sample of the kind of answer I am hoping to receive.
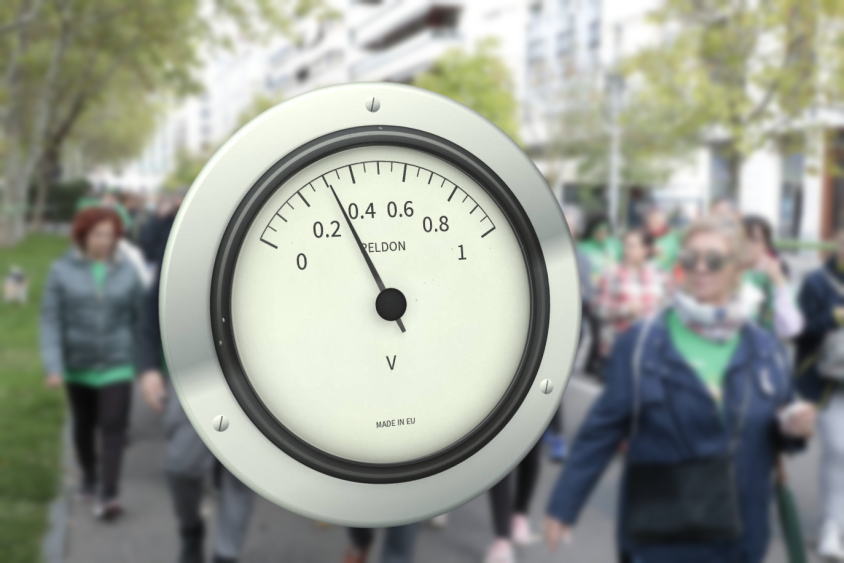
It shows value=0.3 unit=V
